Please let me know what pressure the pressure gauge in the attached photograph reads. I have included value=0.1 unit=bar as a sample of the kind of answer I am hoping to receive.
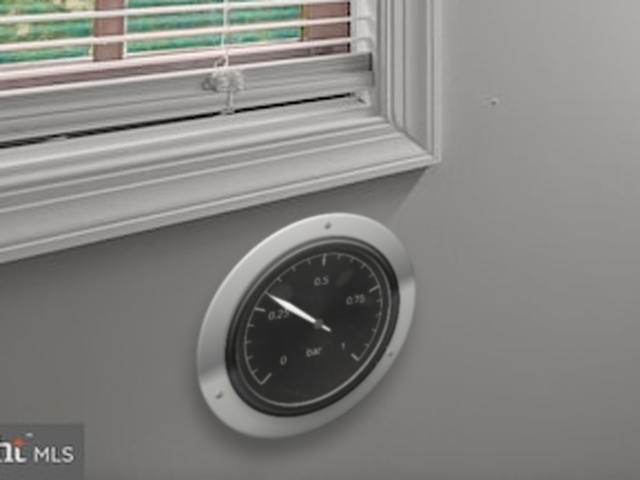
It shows value=0.3 unit=bar
